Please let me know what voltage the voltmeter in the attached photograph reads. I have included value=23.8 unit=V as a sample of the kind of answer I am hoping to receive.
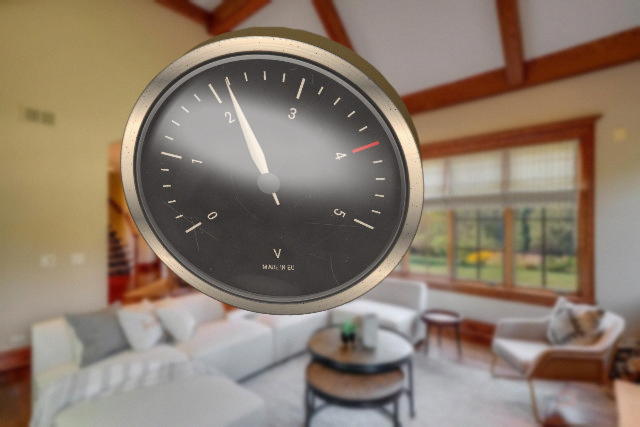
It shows value=2.2 unit=V
